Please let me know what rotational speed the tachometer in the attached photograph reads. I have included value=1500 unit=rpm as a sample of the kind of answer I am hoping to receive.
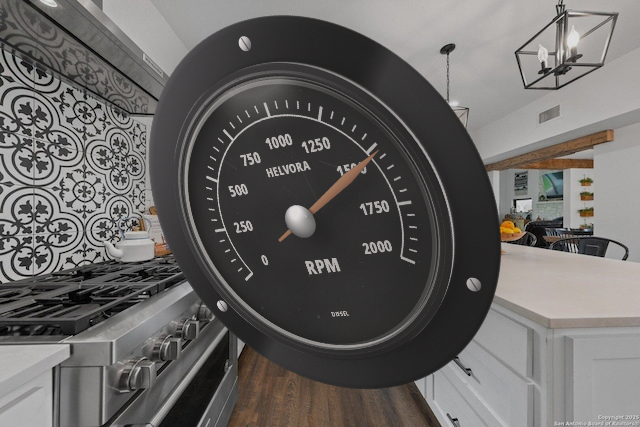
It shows value=1525 unit=rpm
